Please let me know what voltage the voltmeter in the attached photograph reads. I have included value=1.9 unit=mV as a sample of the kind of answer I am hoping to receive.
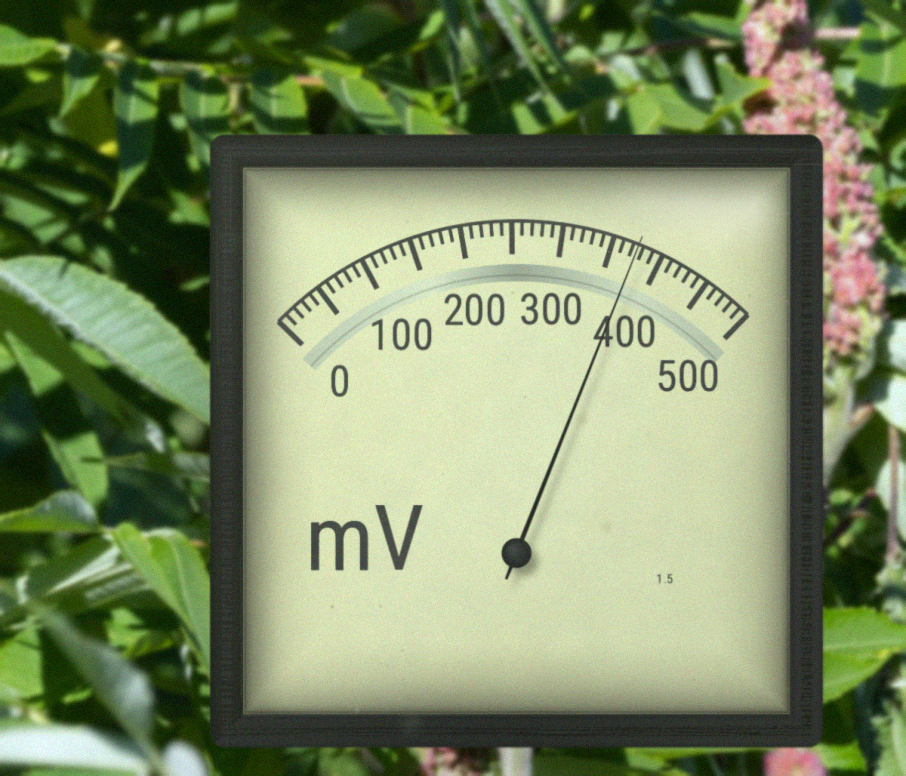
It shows value=375 unit=mV
